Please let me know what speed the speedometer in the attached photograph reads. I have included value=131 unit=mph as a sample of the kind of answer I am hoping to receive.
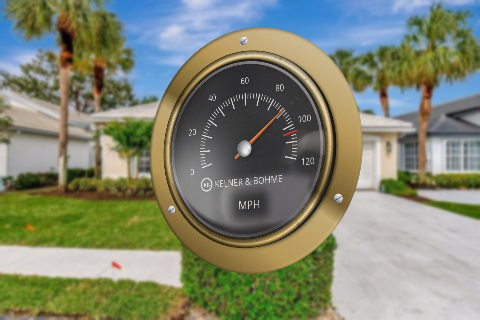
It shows value=90 unit=mph
